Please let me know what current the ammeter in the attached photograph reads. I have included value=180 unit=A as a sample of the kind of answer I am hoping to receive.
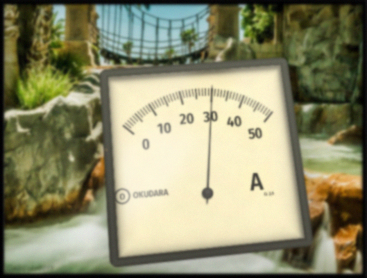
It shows value=30 unit=A
